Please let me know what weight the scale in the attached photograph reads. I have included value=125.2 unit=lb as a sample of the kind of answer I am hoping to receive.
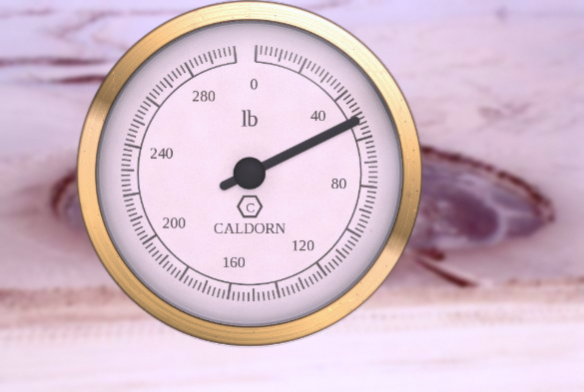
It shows value=52 unit=lb
